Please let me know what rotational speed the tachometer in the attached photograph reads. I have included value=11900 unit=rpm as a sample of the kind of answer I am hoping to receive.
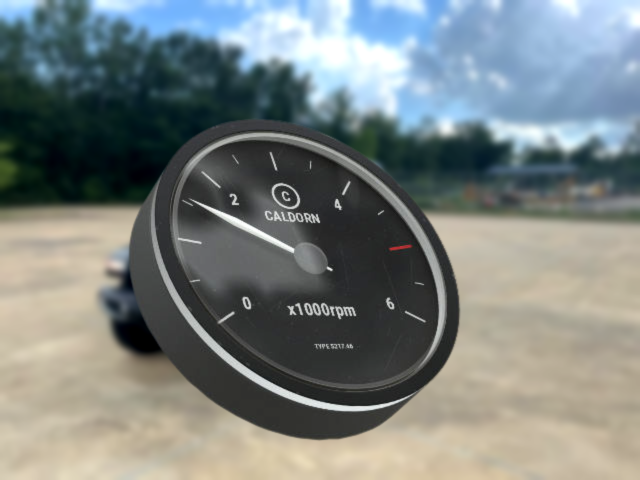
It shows value=1500 unit=rpm
